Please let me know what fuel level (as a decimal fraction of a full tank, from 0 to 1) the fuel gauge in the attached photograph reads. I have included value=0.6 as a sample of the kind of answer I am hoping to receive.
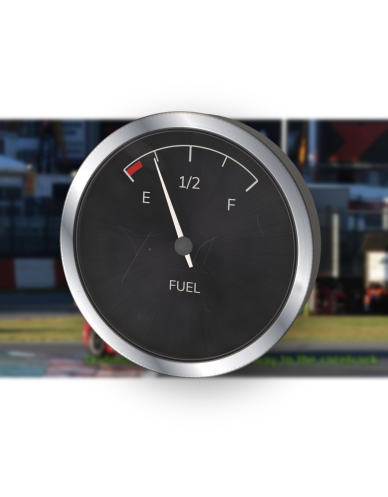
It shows value=0.25
